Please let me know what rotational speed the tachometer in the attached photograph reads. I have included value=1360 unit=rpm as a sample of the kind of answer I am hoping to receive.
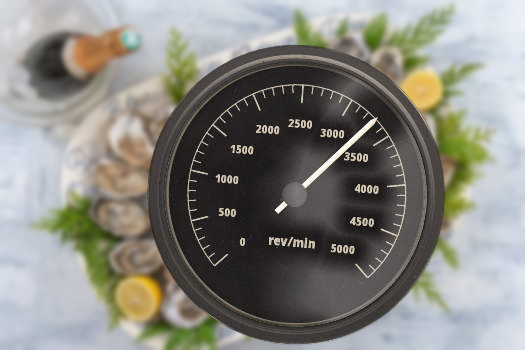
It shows value=3300 unit=rpm
